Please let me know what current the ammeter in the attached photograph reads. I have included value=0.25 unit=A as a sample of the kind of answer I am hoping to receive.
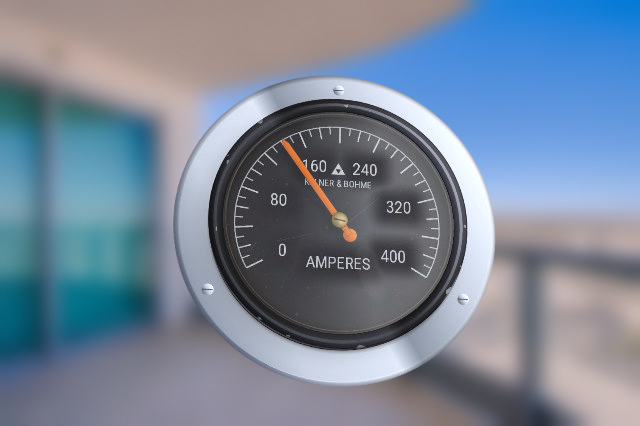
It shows value=140 unit=A
